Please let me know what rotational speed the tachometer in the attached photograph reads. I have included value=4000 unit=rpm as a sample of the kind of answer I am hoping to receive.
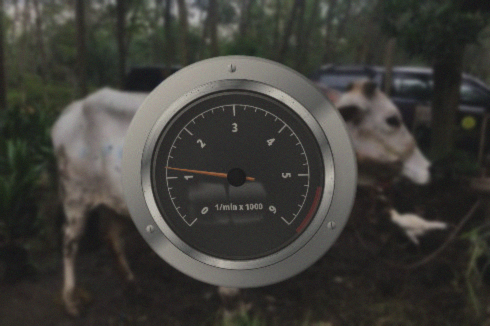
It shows value=1200 unit=rpm
